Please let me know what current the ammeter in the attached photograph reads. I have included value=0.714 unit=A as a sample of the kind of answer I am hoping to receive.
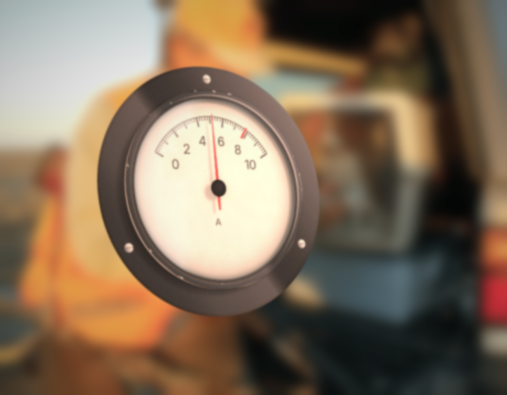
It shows value=5 unit=A
